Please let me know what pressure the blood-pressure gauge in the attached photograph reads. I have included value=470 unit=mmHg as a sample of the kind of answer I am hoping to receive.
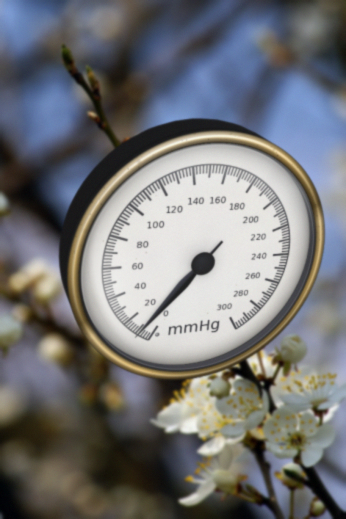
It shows value=10 unit=mmHg
